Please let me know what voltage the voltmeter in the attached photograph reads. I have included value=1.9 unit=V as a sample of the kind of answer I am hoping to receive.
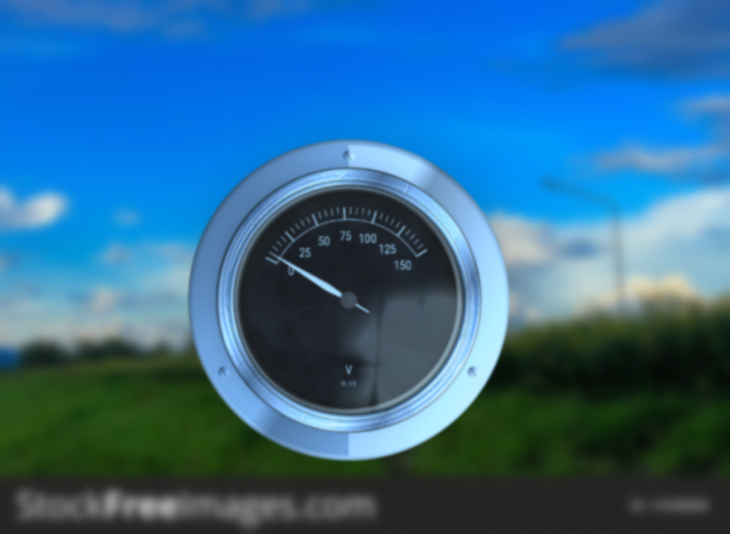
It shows value=5 unit=V
